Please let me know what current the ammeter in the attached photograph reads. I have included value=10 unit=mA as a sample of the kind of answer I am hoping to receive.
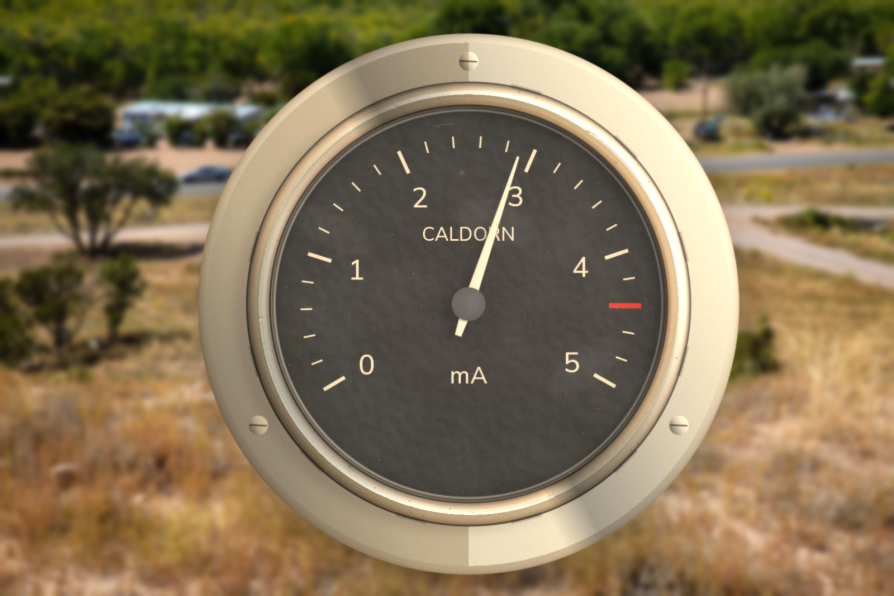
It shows value=2.9 unit=mA
